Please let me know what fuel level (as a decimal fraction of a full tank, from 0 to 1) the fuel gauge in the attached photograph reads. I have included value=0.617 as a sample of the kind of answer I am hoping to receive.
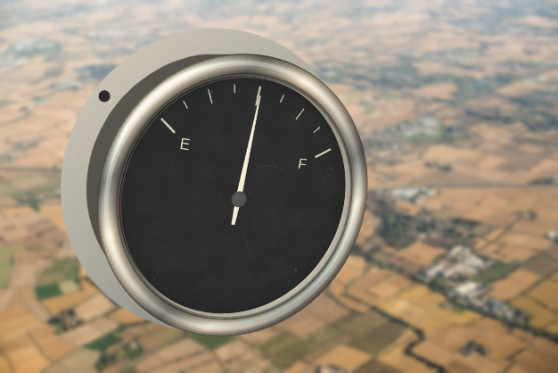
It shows value=0.5
